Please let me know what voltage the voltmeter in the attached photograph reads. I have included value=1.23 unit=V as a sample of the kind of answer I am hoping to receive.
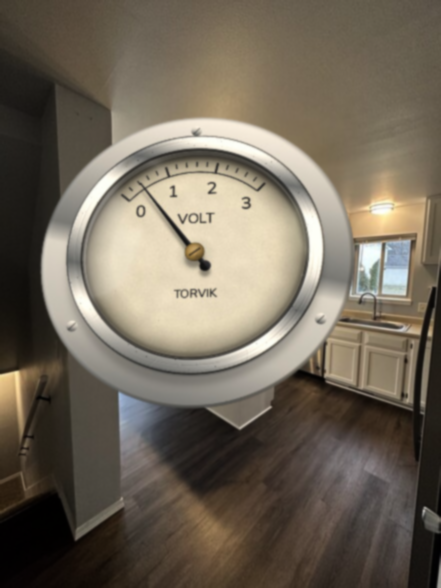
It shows value=0.4 unit=V
